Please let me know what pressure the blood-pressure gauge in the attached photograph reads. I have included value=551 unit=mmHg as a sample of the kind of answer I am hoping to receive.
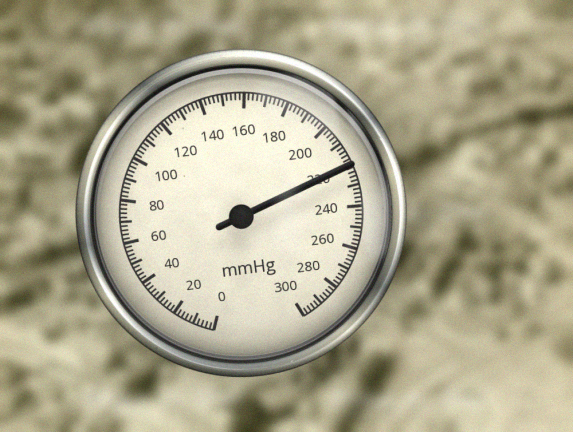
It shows value=220 unit=mmHg
